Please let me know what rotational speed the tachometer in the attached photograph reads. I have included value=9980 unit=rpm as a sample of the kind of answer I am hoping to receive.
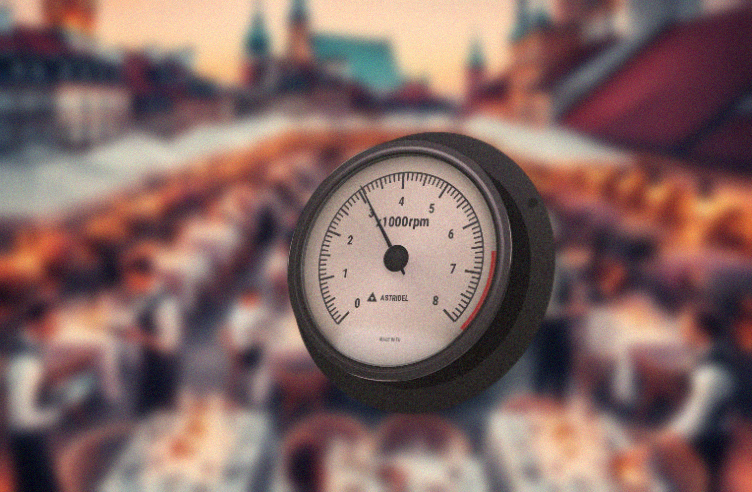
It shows value=3100 unit=rpm
